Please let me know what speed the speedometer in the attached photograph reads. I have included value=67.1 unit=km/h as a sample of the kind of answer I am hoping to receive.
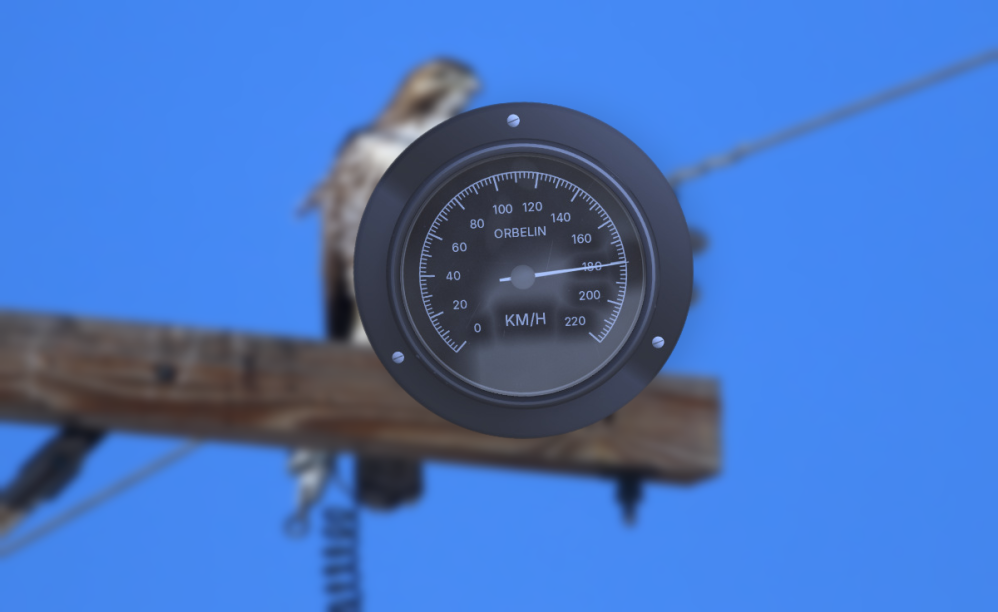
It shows value=180 unit=km/h
